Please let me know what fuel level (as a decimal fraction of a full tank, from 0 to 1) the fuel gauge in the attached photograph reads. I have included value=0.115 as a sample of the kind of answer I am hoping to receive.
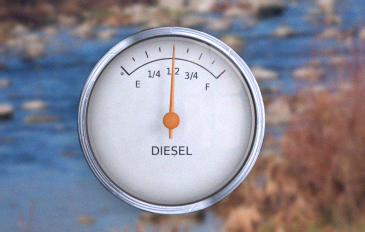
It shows value=0.5
